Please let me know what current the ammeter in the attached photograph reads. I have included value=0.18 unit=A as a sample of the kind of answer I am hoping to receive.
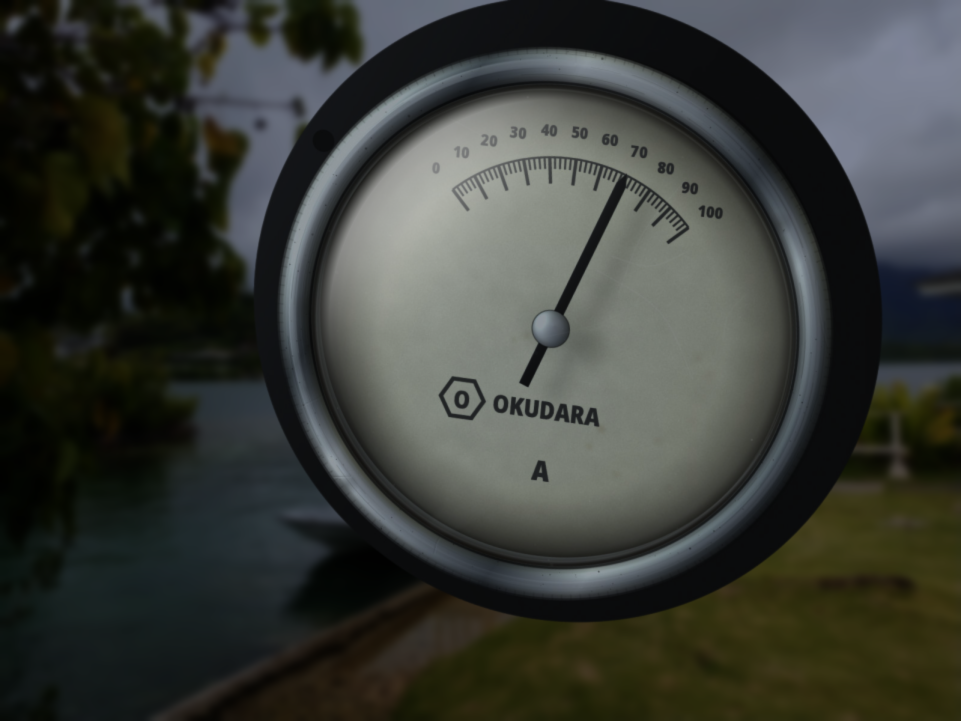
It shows value=70 unit=A
